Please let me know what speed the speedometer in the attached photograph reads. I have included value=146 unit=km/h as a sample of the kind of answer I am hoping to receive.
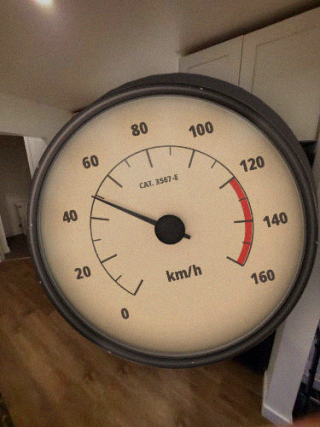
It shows value=50 unit=km/h
